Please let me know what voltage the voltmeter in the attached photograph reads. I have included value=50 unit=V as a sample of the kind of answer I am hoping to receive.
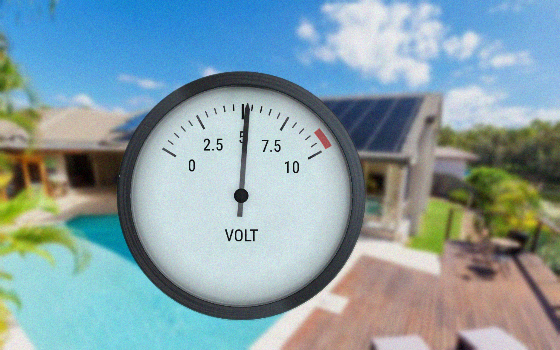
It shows value=5.25 unit=V
